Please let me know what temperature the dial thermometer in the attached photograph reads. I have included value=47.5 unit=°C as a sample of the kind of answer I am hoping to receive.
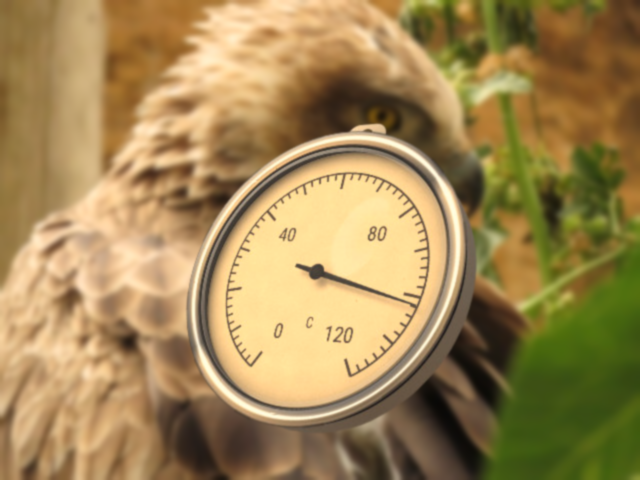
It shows value=102 unit=°C
